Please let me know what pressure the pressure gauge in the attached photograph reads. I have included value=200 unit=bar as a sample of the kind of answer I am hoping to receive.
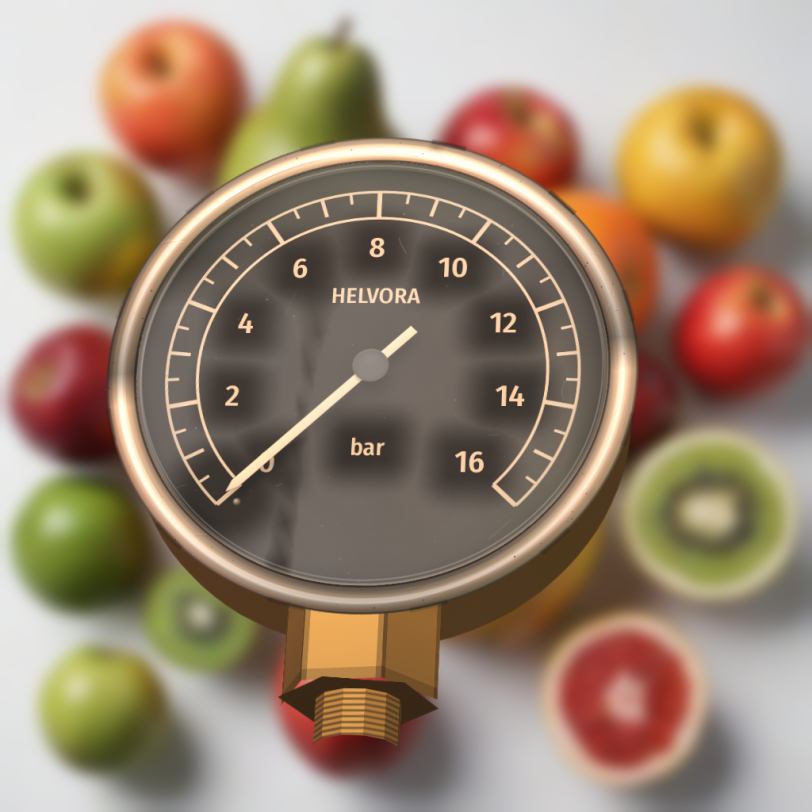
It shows value=0 unit=bar
